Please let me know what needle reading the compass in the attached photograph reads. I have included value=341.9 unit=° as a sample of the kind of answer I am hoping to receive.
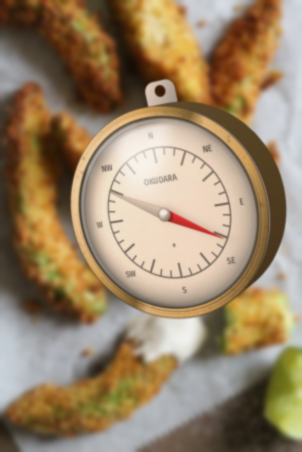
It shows value=120 unit=°
